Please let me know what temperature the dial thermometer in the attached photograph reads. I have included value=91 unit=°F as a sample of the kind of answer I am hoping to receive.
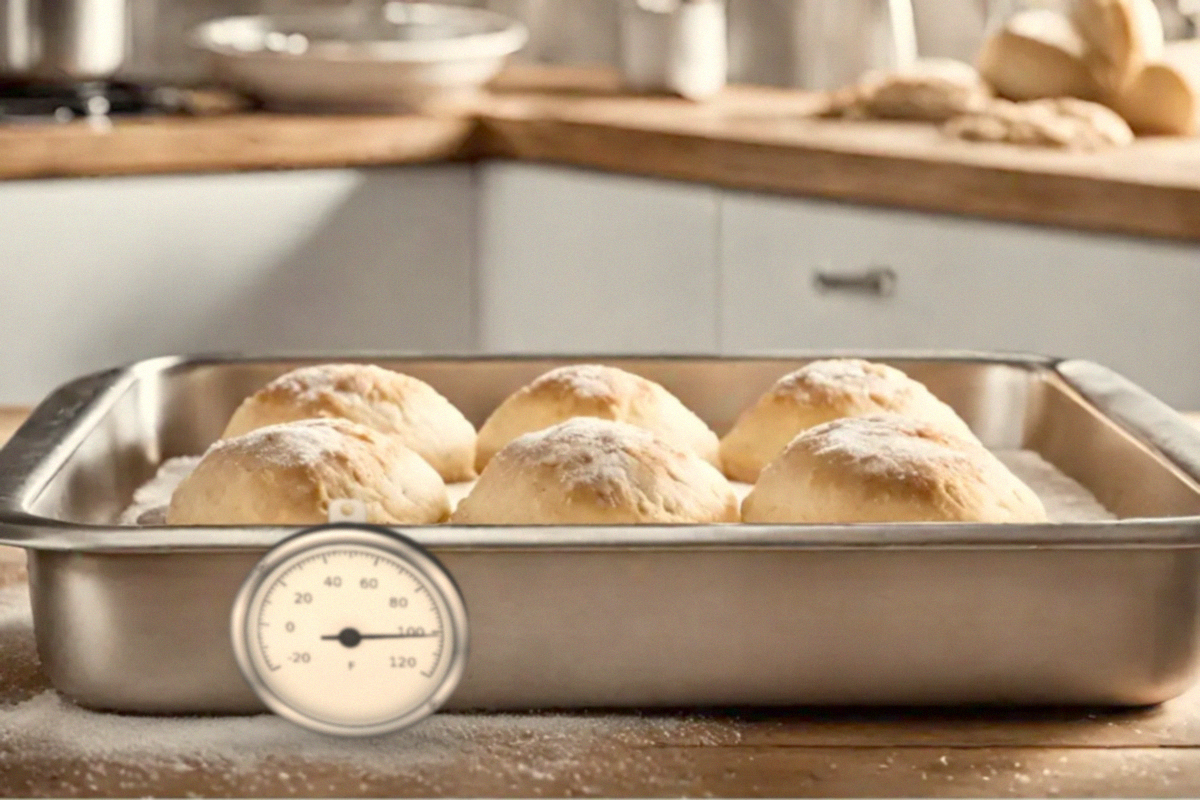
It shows value=100 unit=°F
